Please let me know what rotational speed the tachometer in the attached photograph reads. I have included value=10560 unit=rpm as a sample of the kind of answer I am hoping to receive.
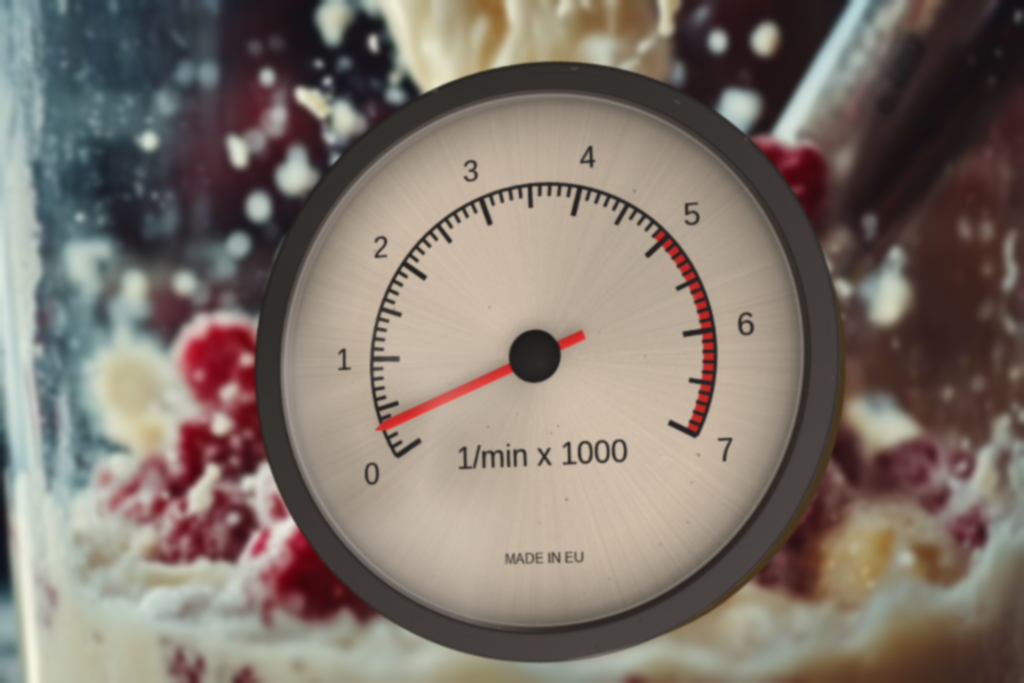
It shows value=300 unit=rpm
